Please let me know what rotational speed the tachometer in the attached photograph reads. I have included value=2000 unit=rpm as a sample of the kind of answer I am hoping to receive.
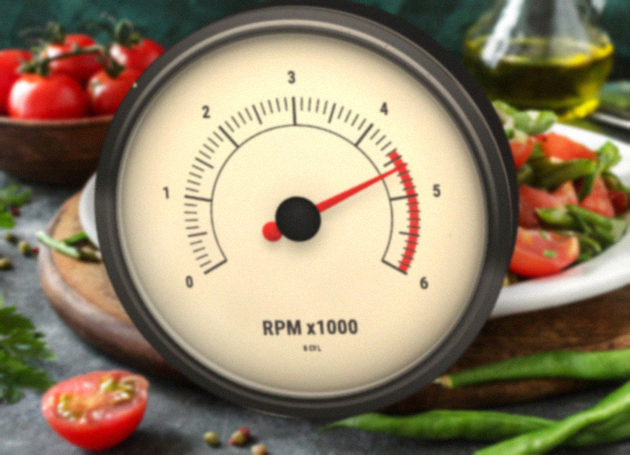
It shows value=4600 unit=rpm
